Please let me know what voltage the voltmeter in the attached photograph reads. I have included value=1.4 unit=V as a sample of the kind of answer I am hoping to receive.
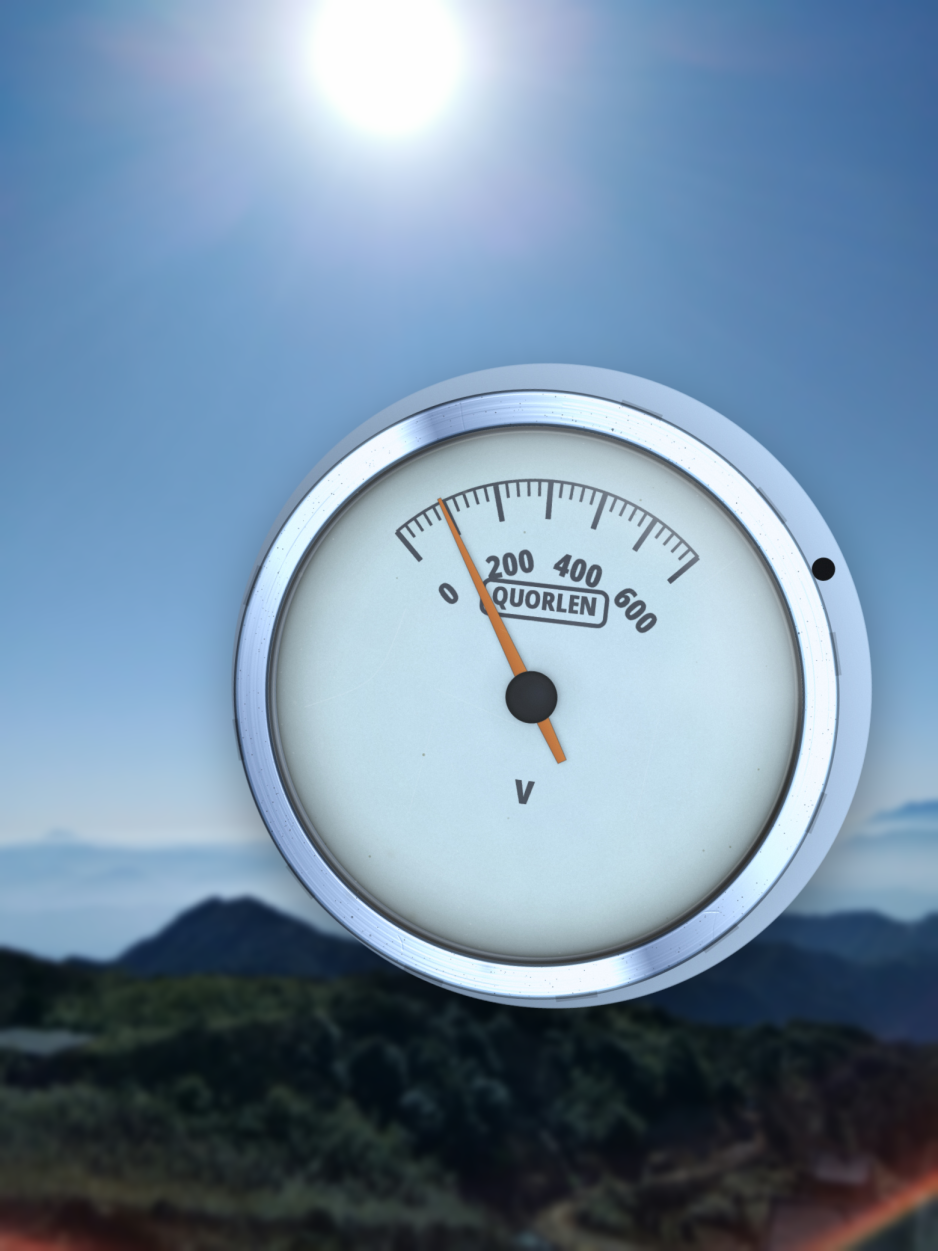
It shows value=100 unit=V
